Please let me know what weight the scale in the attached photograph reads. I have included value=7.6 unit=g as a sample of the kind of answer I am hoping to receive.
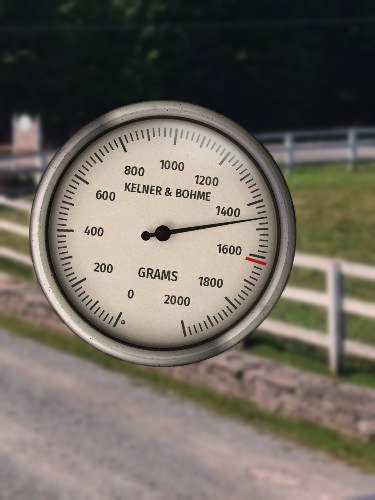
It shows value=1460 unit=g
